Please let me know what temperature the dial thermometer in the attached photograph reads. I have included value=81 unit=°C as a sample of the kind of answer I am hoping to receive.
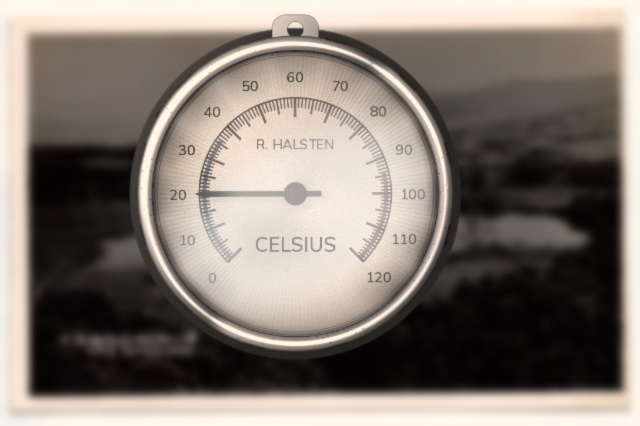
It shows value=20 unit=°C
